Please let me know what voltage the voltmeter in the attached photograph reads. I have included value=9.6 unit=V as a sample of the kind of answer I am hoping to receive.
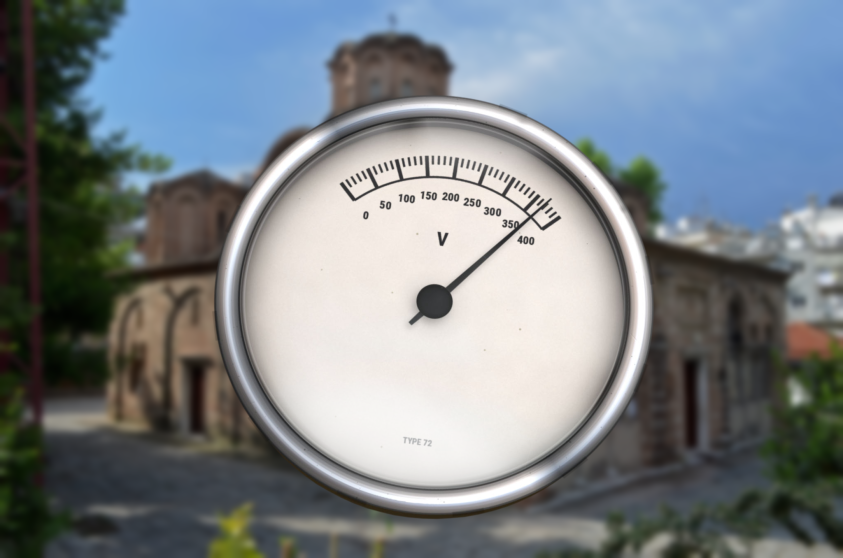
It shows value=370 unit=V
